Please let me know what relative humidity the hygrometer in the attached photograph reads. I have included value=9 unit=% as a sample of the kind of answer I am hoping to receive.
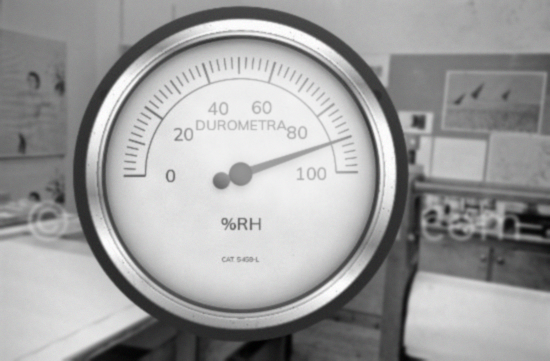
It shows value=90 unit=%
